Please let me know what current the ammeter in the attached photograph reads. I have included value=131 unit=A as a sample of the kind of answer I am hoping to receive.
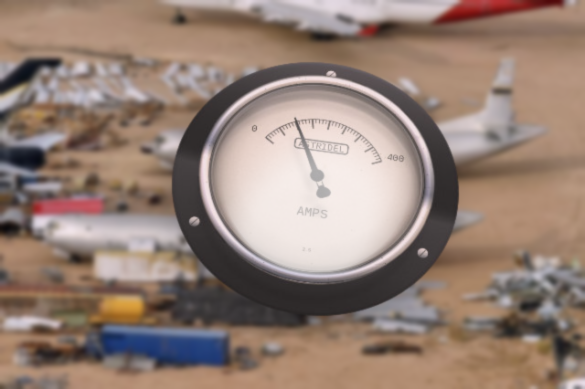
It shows value=100 unit=A
